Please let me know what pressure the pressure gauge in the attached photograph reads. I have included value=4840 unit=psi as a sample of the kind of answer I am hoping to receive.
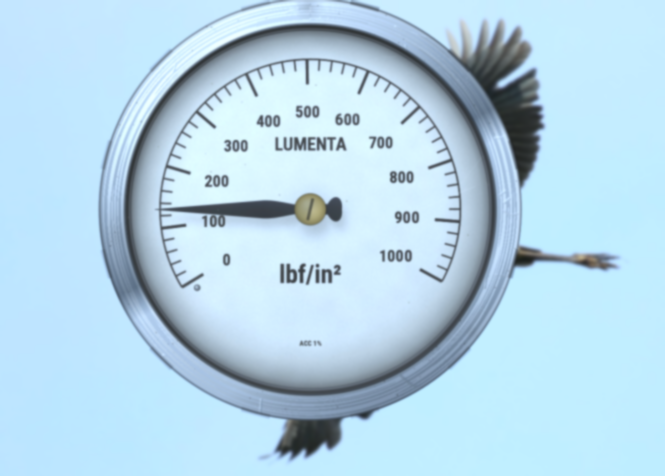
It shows value=130 unit=psi
